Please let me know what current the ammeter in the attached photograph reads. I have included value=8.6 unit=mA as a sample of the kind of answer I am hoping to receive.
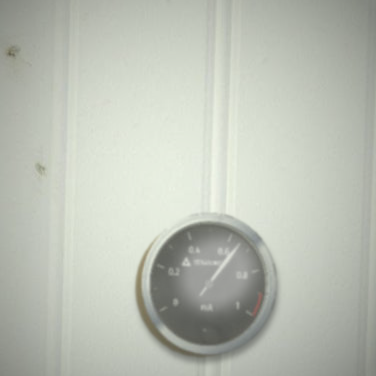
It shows value=0.65 unit=mA
